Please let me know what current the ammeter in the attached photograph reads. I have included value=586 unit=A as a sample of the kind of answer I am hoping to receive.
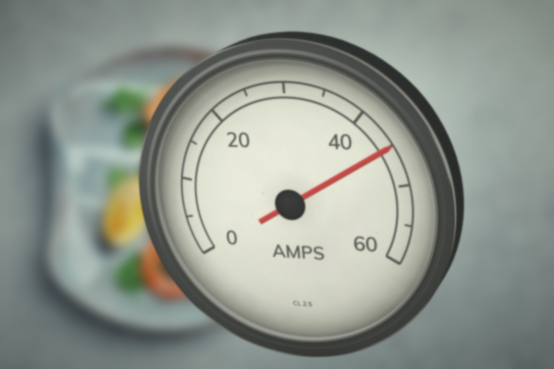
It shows value=45 unit=A
